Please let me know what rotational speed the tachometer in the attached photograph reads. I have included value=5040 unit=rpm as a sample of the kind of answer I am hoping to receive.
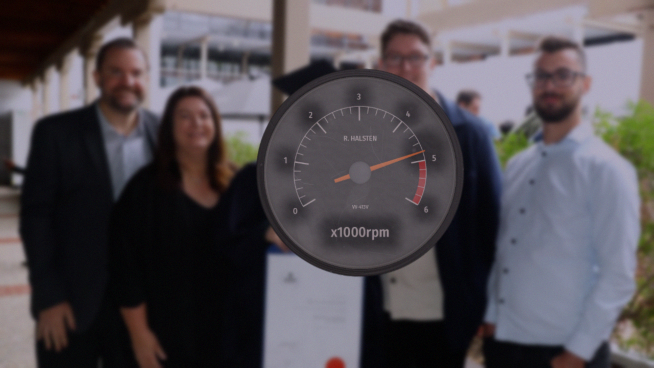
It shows value=4800 unit=rpm
